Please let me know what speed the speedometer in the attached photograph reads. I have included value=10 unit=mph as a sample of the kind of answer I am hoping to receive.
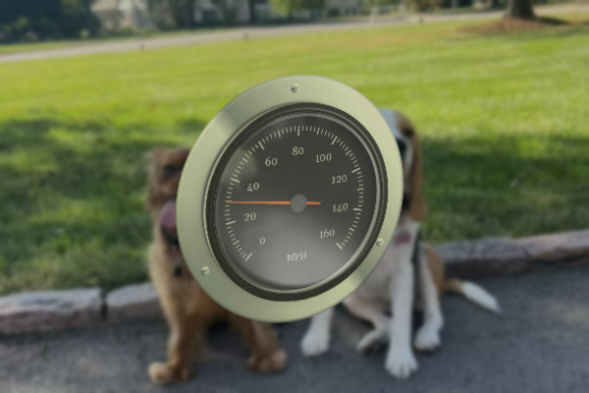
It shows value=30 unit=mph
